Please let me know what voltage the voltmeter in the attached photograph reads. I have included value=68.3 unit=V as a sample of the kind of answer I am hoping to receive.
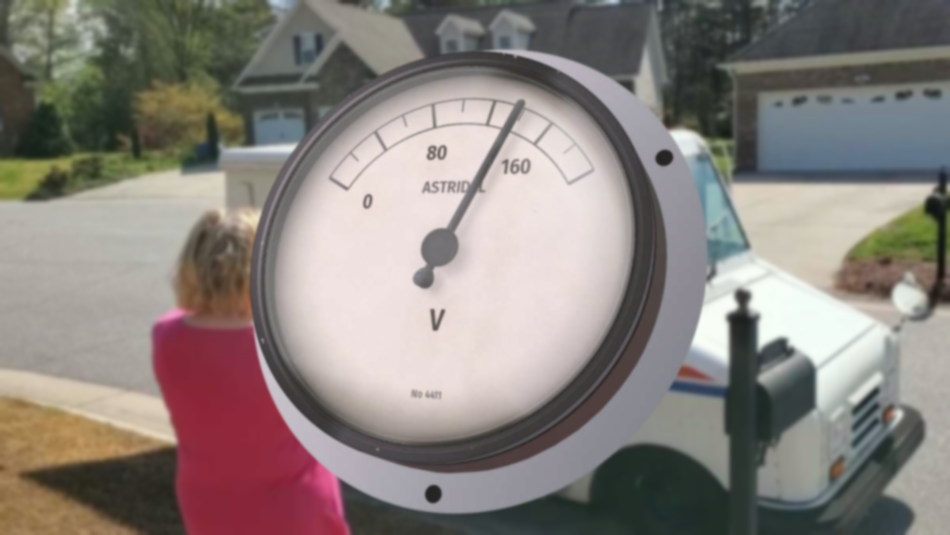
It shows value=140 unit=V
